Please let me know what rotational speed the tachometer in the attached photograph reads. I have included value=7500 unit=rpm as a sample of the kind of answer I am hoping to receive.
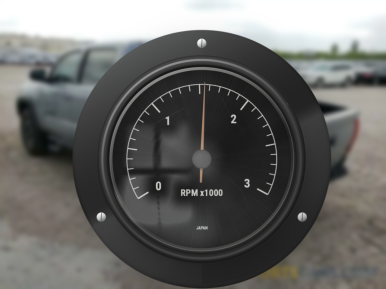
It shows value=1550 unit=rpm
